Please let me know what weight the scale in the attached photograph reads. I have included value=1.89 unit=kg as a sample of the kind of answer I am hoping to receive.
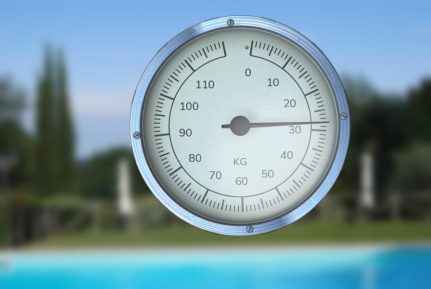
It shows value=28 unit=kg
